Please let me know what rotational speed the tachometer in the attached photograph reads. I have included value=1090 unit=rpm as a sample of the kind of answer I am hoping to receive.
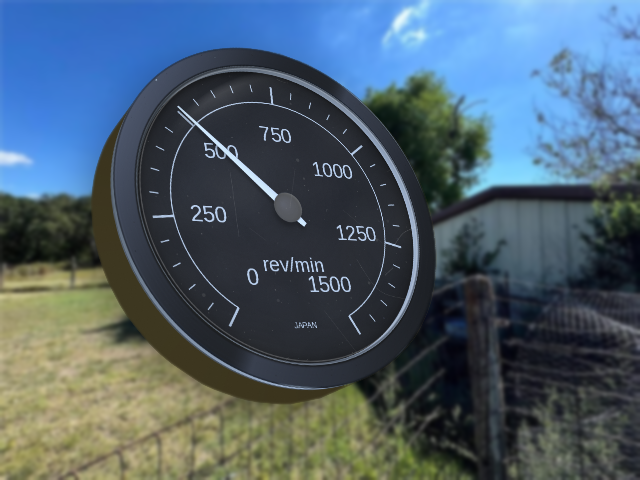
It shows value=500 unit=rpm
